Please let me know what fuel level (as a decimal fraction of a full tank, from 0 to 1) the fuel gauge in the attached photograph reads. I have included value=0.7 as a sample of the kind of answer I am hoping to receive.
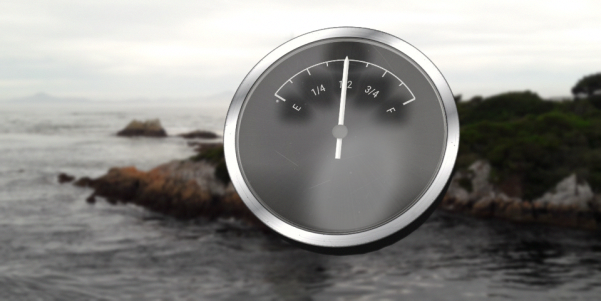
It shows value=0.5
